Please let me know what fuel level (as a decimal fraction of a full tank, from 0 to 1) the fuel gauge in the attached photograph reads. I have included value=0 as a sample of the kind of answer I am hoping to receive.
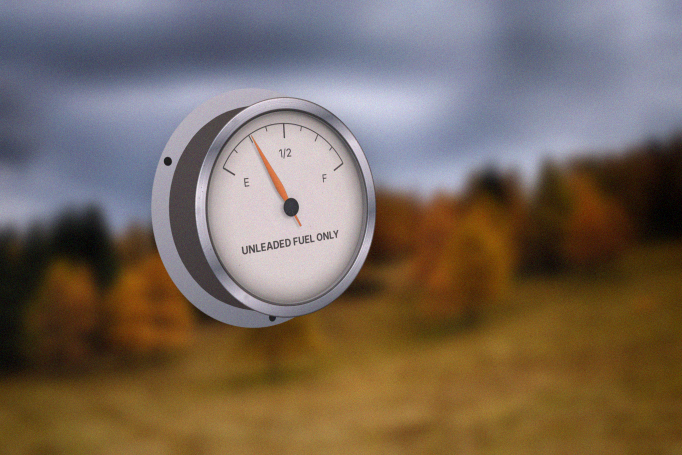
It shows value=0.25
